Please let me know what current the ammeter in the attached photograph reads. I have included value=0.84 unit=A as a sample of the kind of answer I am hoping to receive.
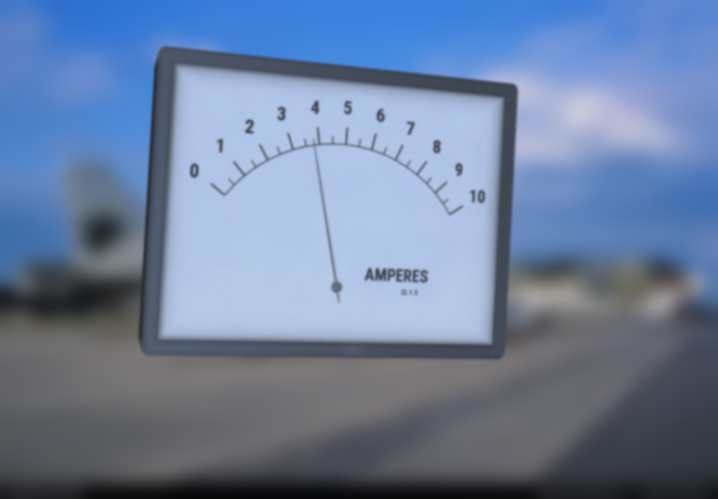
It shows value=3.75 unit=A
